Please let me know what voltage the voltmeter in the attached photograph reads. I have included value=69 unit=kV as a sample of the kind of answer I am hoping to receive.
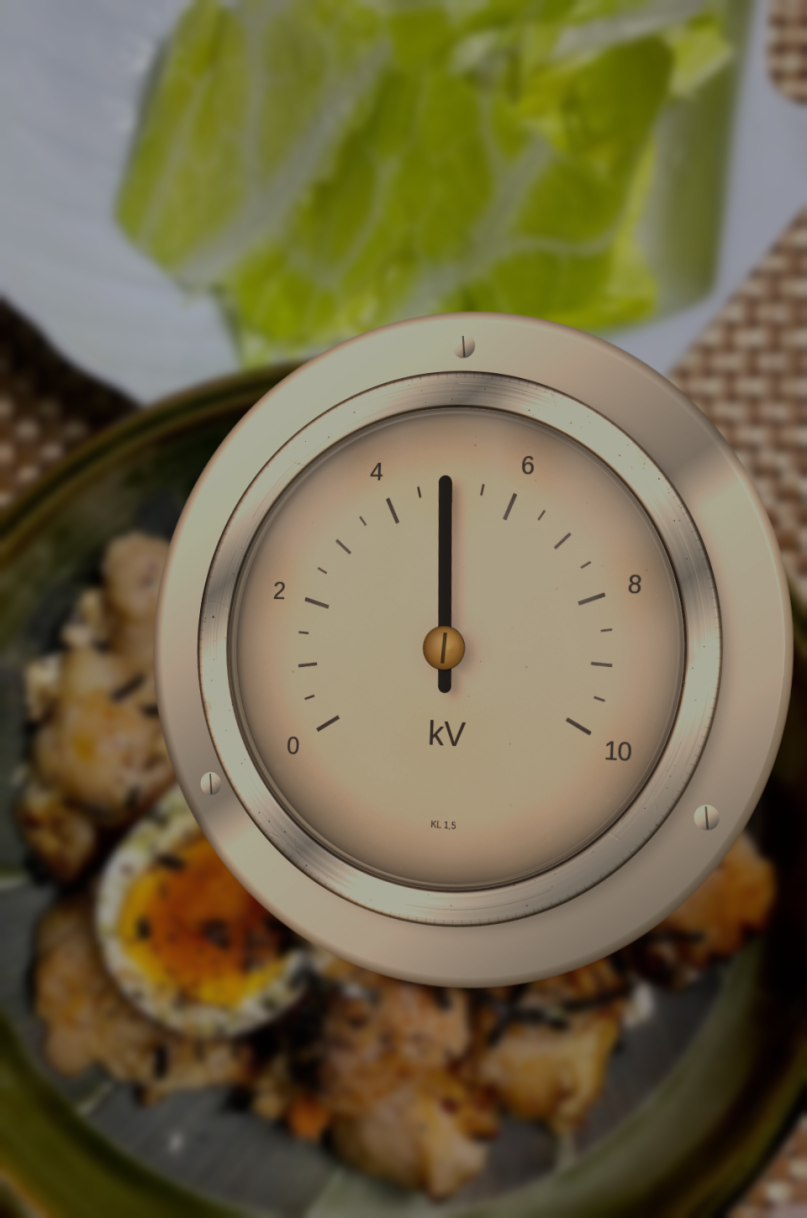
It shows value=5 unit=kV
